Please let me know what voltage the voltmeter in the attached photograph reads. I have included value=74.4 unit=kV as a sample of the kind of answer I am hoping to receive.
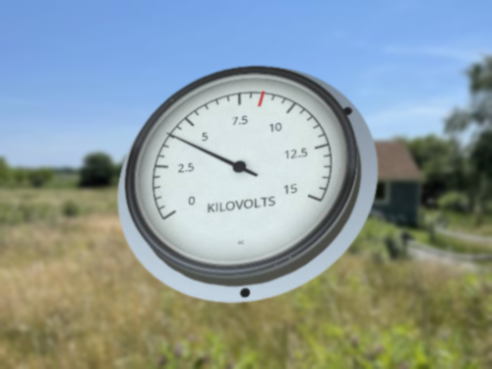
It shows value=4 unit=kV
